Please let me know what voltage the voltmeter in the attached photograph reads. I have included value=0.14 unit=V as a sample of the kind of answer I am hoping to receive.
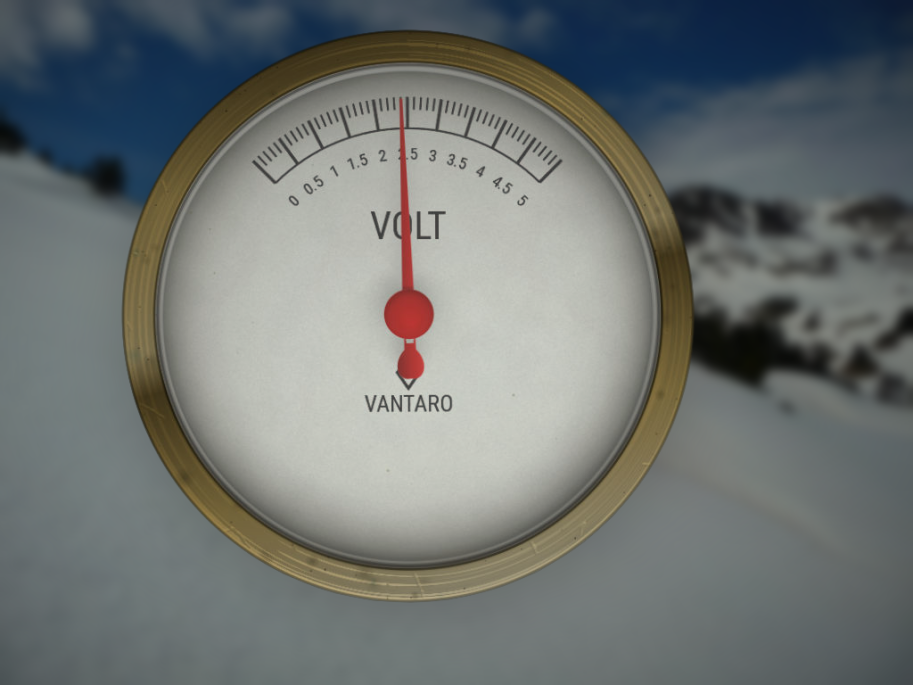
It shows value=2.4 unit=V
